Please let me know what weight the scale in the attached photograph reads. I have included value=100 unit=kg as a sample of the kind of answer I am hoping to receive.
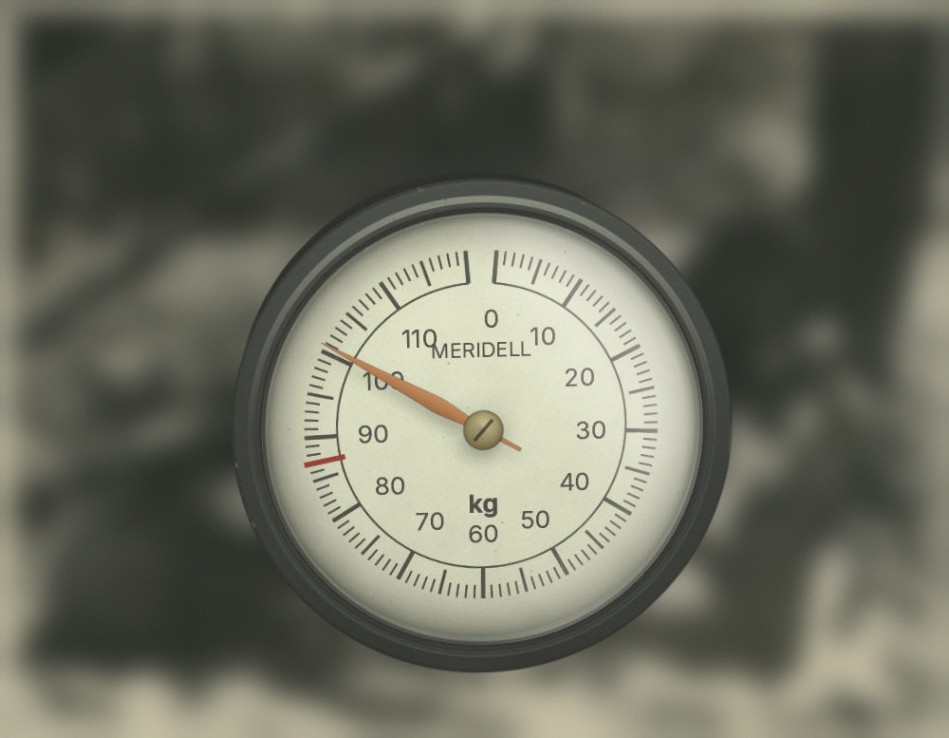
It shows value=101 unit=kg
